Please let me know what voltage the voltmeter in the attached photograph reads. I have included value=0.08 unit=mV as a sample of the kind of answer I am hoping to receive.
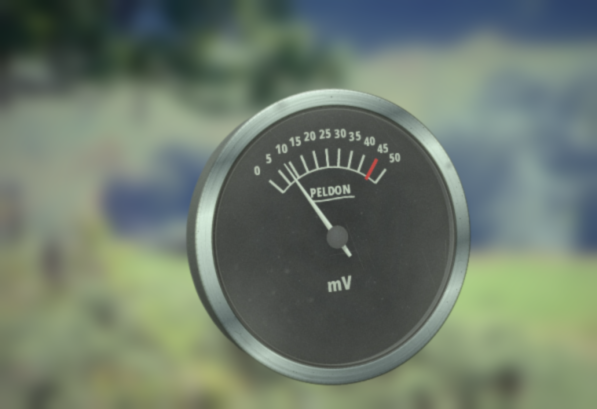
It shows value=7.5 unit=mV
